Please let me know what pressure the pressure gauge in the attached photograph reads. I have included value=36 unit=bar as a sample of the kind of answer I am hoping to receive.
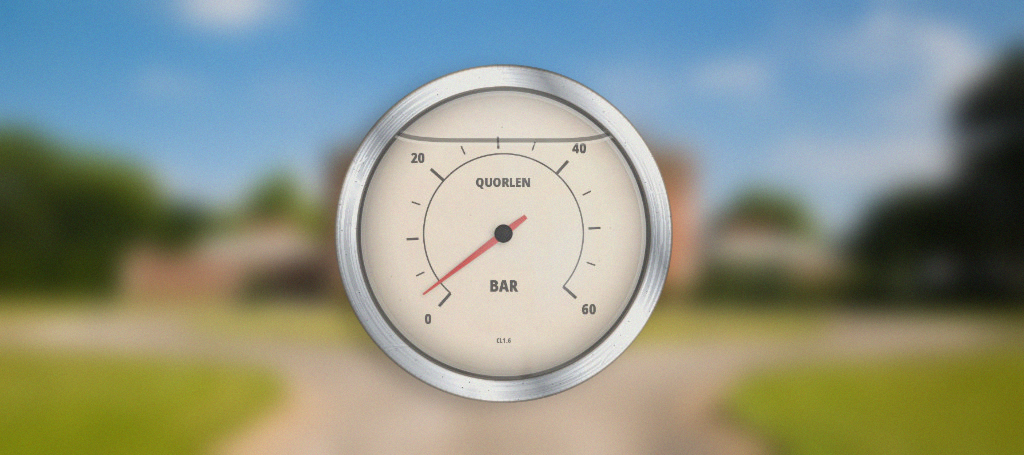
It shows value=2.5 unit=bar
